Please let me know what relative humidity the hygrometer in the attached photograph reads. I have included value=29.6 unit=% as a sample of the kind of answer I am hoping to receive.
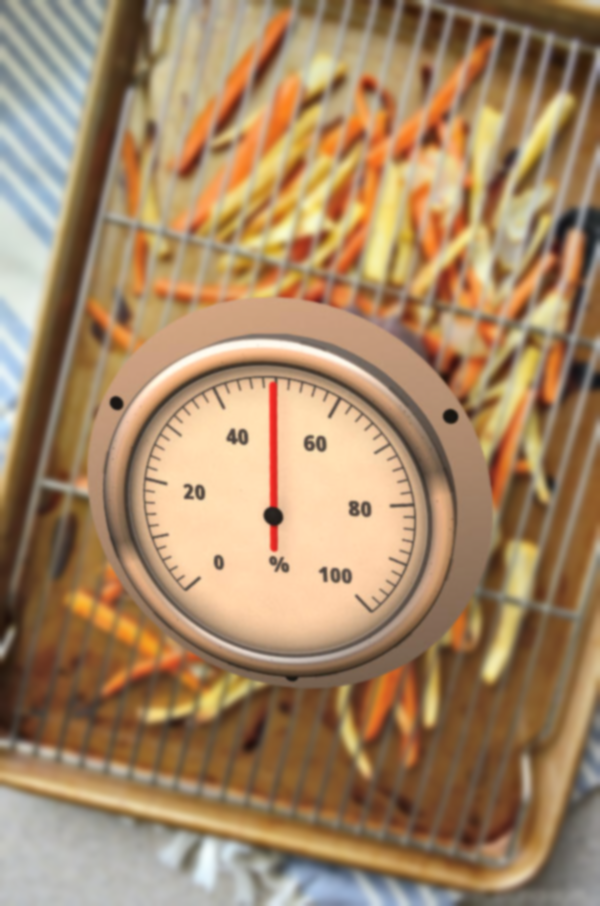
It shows value=50 unit=%
